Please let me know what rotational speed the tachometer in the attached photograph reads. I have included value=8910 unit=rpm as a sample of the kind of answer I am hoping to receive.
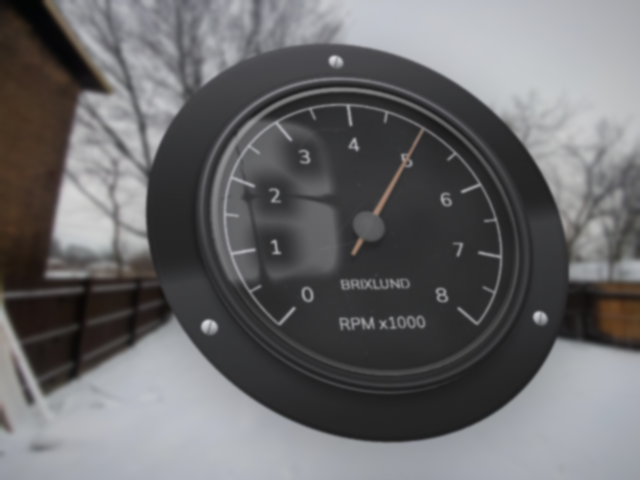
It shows value=5000 unit=rpm
